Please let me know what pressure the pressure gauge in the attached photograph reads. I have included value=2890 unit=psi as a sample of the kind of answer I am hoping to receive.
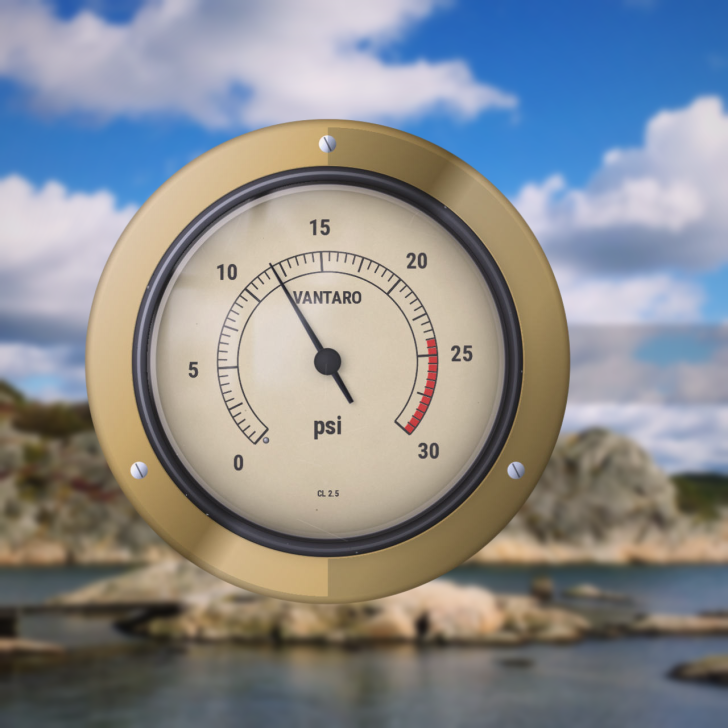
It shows value=12 unit=psi
